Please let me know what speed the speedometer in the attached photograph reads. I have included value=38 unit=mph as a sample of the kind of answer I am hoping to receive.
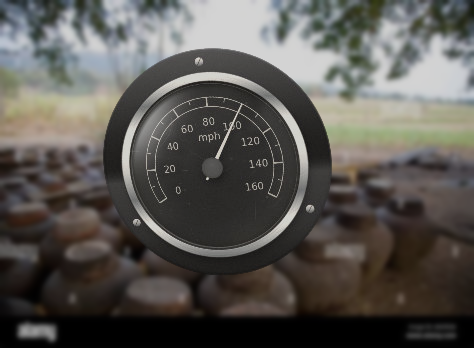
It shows value=100 unit=mph
